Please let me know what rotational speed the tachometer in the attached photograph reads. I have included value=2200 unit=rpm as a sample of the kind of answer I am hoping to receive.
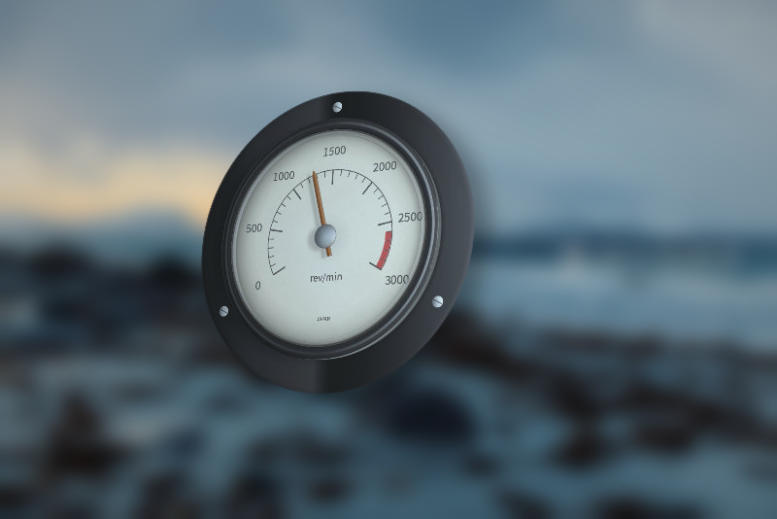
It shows value=1300 unit=rpm
